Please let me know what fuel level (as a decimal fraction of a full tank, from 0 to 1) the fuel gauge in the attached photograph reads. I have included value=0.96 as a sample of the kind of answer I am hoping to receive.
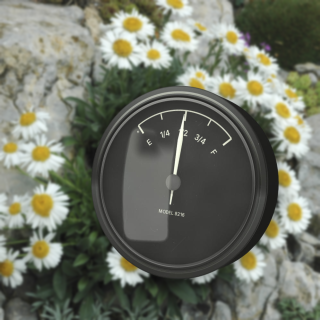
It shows value=0.5
